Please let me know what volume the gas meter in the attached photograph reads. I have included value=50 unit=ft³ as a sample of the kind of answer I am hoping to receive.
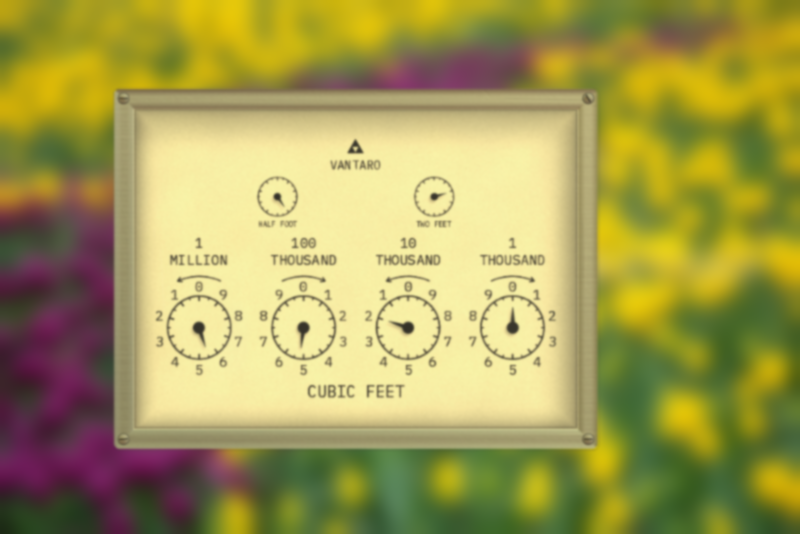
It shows value=552000 unit=ft³
